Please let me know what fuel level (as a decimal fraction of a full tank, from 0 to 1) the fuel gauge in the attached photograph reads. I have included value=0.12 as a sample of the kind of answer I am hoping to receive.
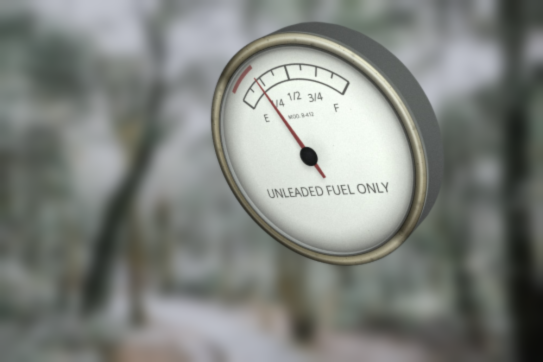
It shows value=0.25
